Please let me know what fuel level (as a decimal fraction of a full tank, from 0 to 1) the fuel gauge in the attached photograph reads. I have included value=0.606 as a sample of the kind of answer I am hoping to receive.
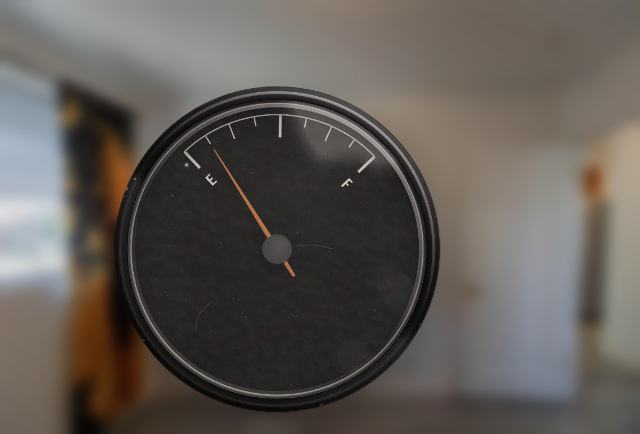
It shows value=0.125
